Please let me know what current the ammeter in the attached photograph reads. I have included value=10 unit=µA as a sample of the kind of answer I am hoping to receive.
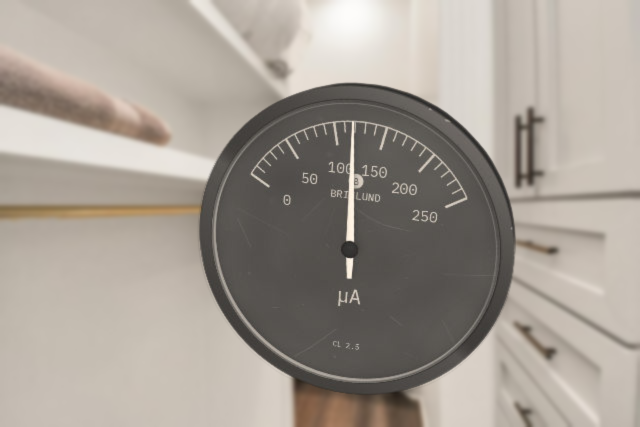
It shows value=120 unit=µA
